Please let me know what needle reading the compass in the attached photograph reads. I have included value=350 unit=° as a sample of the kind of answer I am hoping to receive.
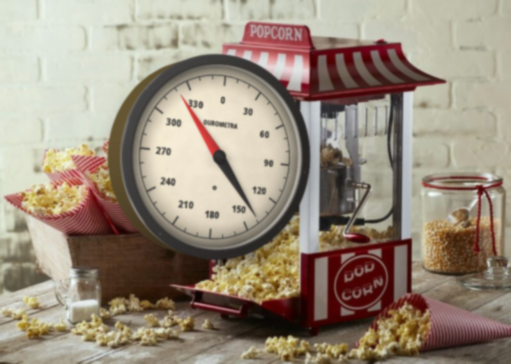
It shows value=320 unit=°
